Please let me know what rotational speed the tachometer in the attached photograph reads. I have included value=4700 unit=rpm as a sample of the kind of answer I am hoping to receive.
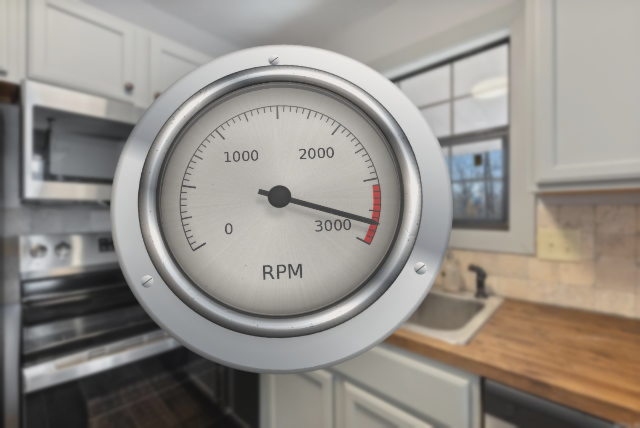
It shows value=2850 unit=rpm
